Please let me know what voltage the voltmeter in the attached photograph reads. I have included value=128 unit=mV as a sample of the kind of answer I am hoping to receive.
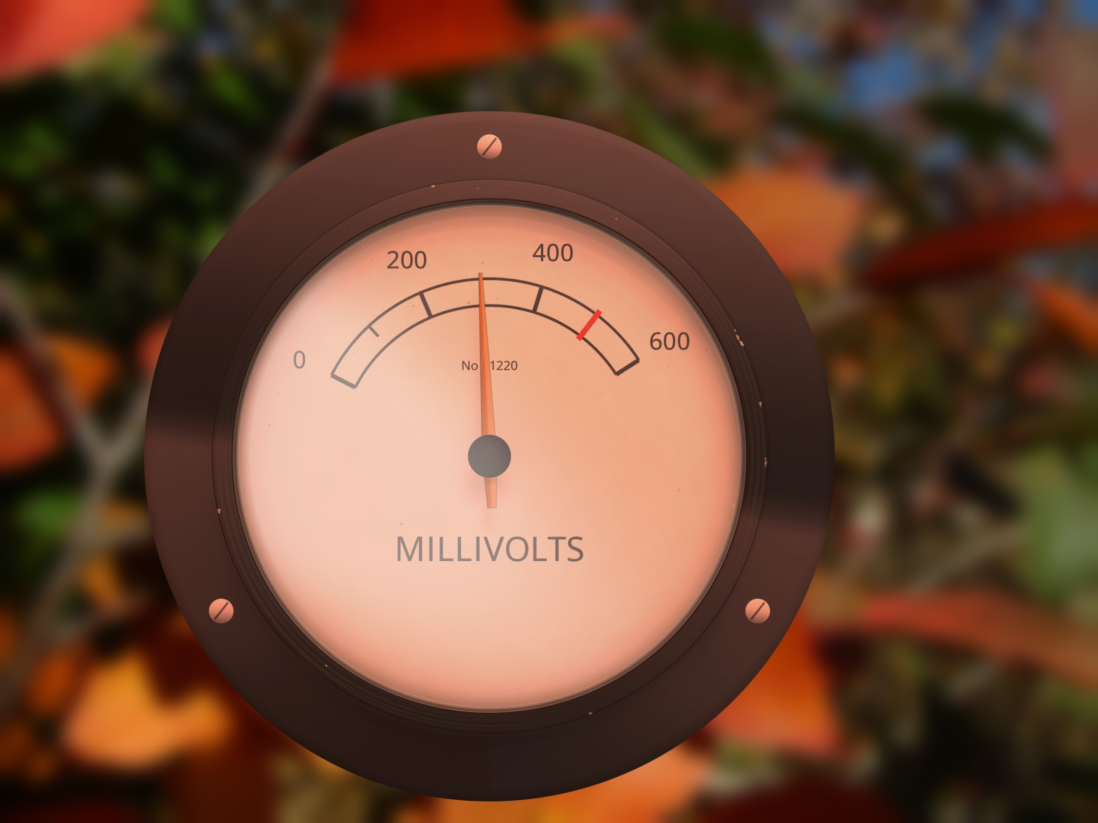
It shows value=300 unit=mV
